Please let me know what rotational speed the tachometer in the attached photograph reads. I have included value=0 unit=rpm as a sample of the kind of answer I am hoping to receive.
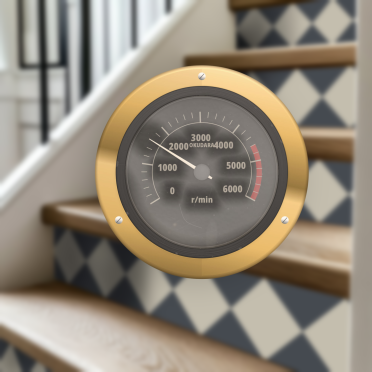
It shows value=1600 unit=rpm
